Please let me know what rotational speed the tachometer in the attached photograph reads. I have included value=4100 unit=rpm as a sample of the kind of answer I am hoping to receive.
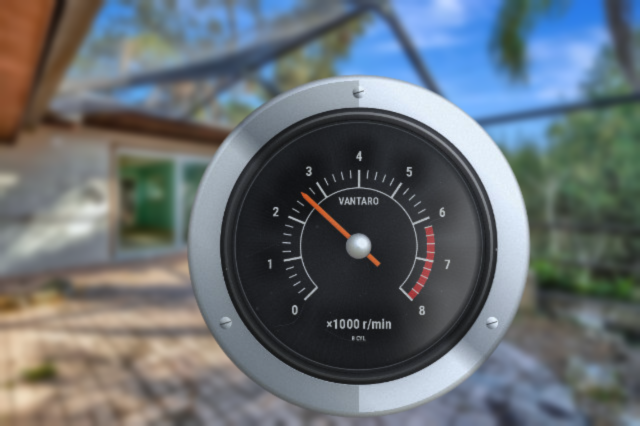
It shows value=2600 unit=rpm
